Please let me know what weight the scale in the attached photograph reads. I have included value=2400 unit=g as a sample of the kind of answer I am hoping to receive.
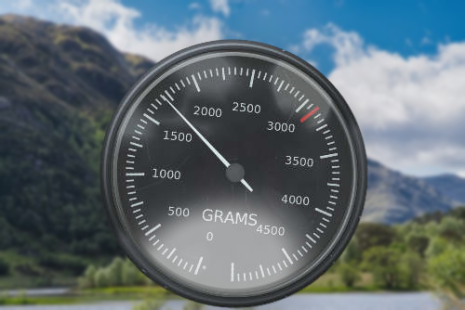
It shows value=1700 unit=g
